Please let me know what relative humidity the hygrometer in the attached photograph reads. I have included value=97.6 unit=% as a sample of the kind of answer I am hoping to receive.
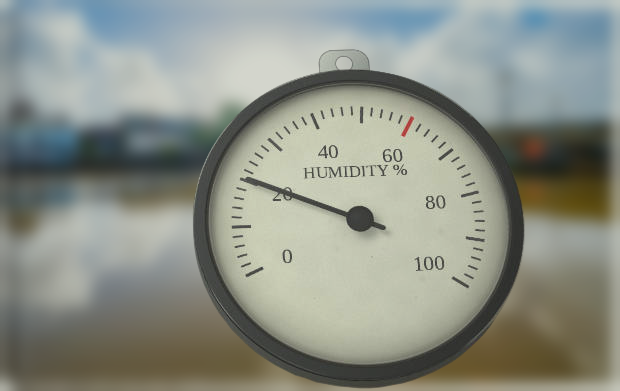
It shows value=20 unit=%
